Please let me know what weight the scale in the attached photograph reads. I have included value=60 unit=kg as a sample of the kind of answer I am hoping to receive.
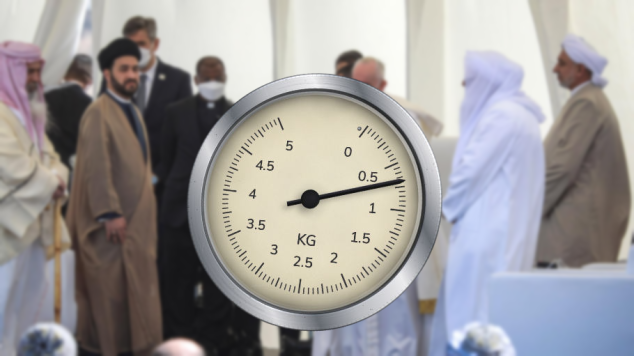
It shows value=0.7 unit=kg
